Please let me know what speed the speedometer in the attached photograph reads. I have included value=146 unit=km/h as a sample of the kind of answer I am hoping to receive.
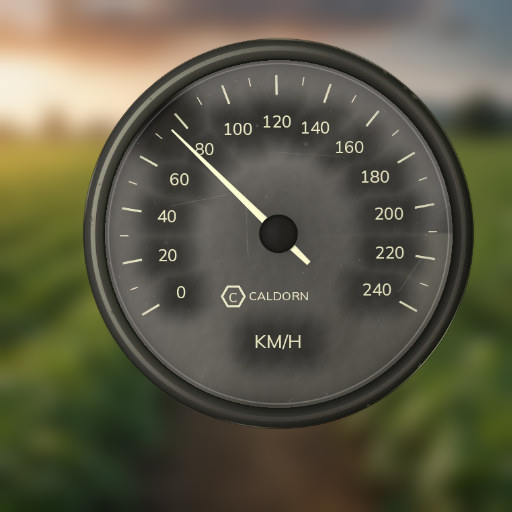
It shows value=75 unit=km/h
